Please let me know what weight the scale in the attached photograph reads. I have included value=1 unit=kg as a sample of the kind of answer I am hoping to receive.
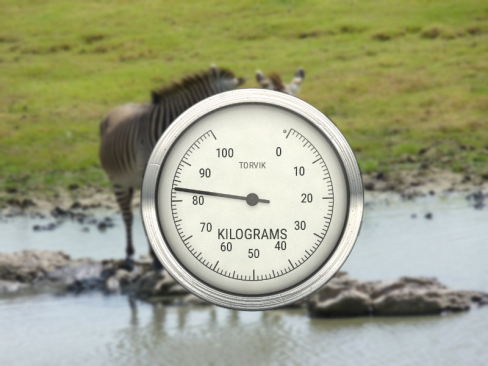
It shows value=83 unit=kg
